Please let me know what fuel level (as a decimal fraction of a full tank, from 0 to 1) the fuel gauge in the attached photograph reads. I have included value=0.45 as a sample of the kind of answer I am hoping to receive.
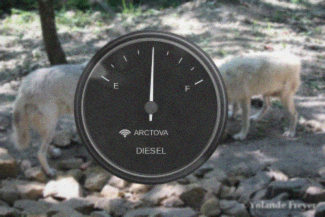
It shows value=0.5
